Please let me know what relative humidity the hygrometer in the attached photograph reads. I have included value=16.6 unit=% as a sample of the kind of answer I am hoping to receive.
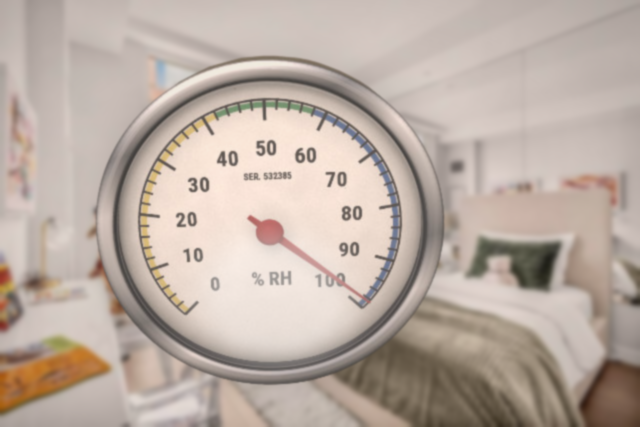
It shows value=98 unit=%
